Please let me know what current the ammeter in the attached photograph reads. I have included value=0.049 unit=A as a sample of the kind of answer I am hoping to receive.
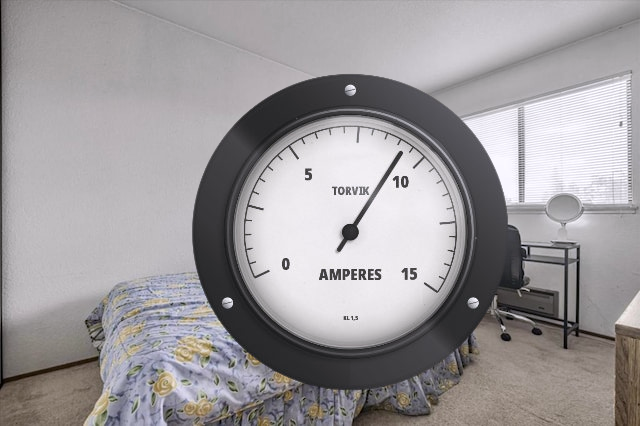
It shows value=9.25 unit=A
